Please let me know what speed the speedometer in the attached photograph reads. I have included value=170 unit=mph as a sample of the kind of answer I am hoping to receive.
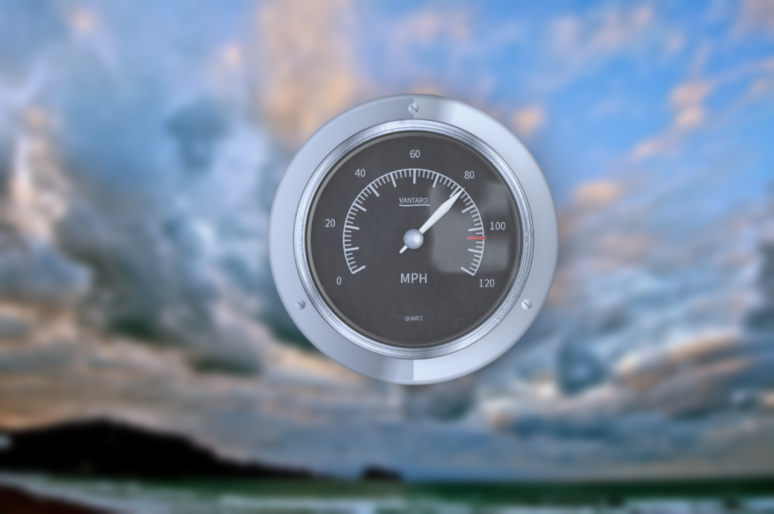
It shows value=82 unit=mph
